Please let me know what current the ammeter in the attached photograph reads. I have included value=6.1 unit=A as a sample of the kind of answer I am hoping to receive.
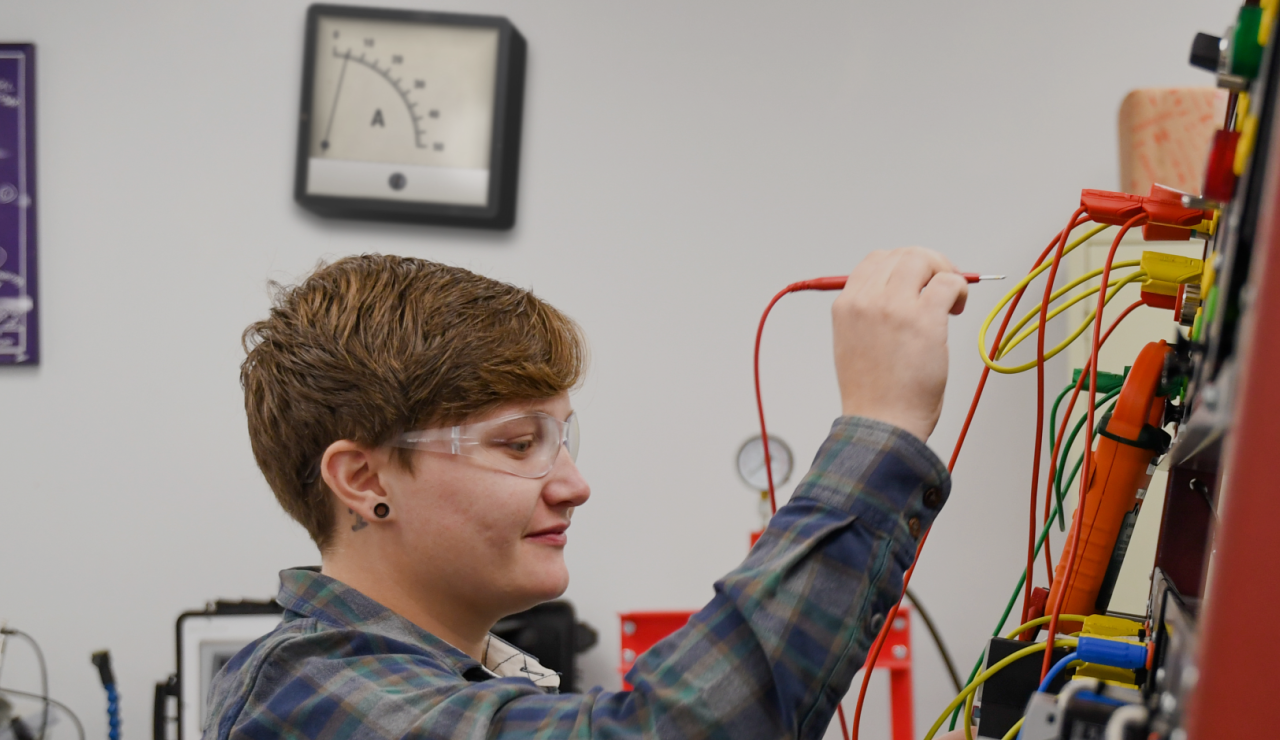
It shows value=5 unit=A
